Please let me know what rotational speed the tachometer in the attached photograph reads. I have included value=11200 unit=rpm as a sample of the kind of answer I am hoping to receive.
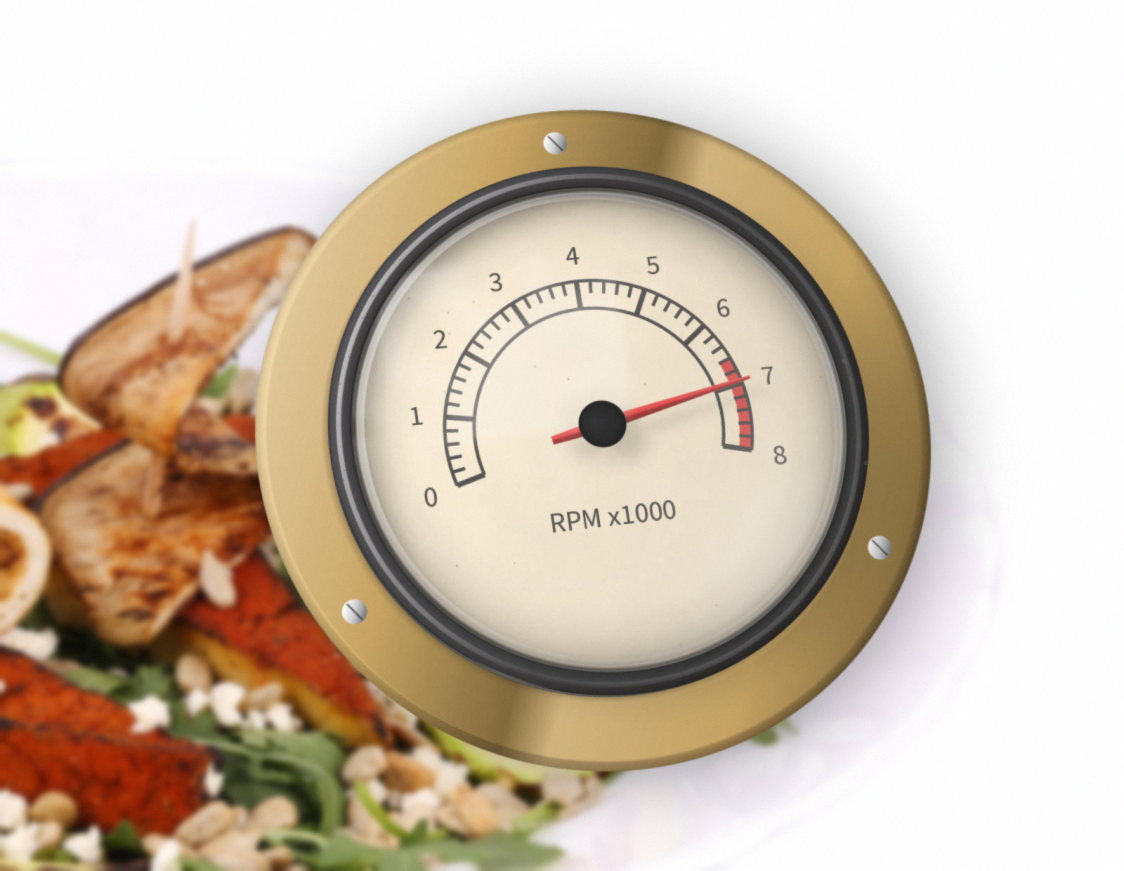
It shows value=7000 unit=rpm
